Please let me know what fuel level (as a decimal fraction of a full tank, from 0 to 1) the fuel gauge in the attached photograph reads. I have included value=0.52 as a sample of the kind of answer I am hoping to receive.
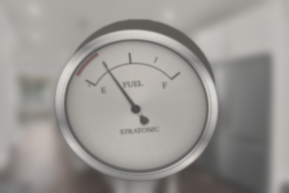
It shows value=0.25
